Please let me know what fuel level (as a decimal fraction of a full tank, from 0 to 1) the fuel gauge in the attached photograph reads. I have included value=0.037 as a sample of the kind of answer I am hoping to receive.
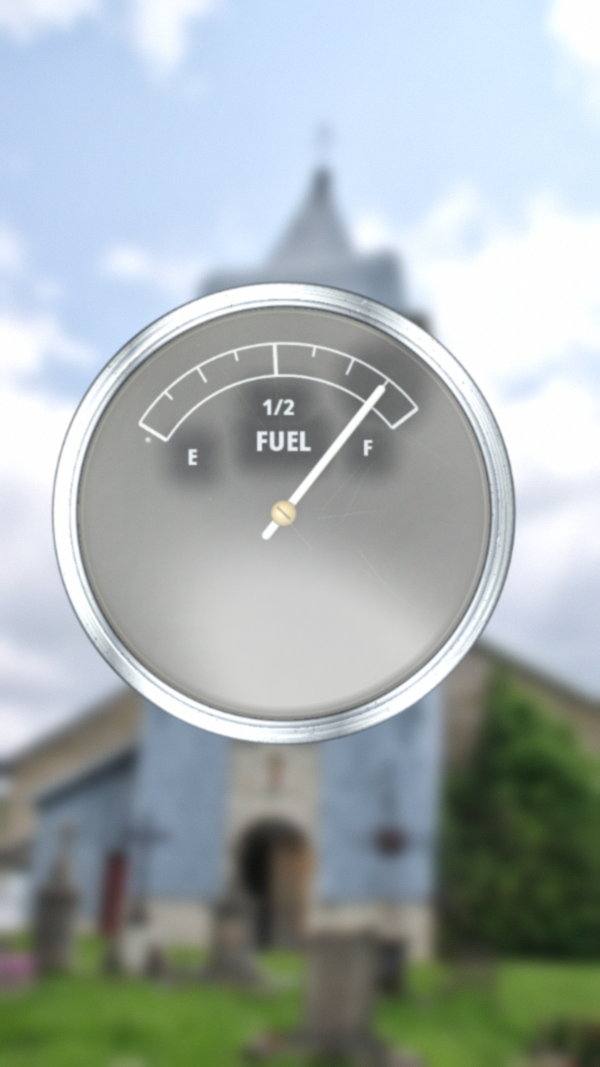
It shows value=0.875
